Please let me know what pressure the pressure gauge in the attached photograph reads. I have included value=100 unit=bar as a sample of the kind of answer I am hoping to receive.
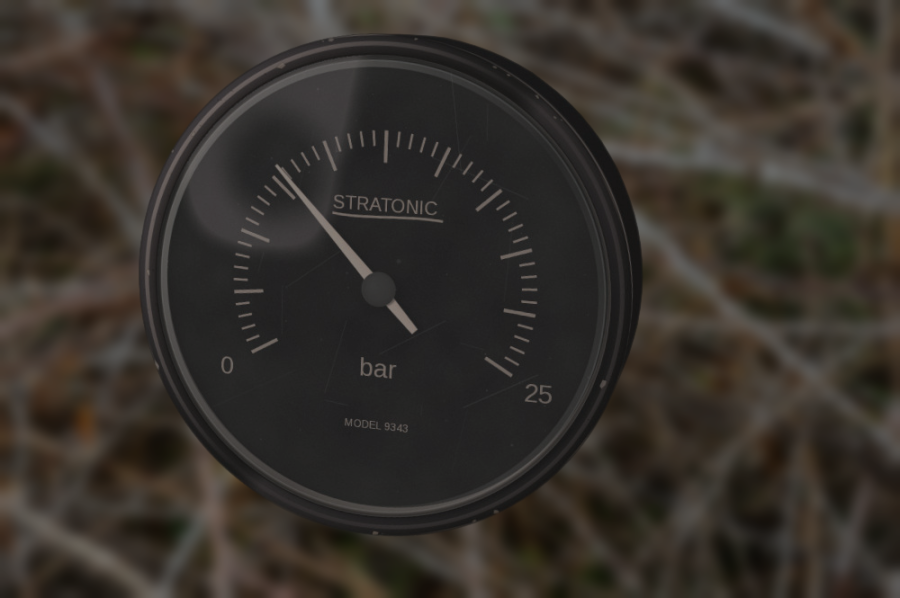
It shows value=8 unit=bar
